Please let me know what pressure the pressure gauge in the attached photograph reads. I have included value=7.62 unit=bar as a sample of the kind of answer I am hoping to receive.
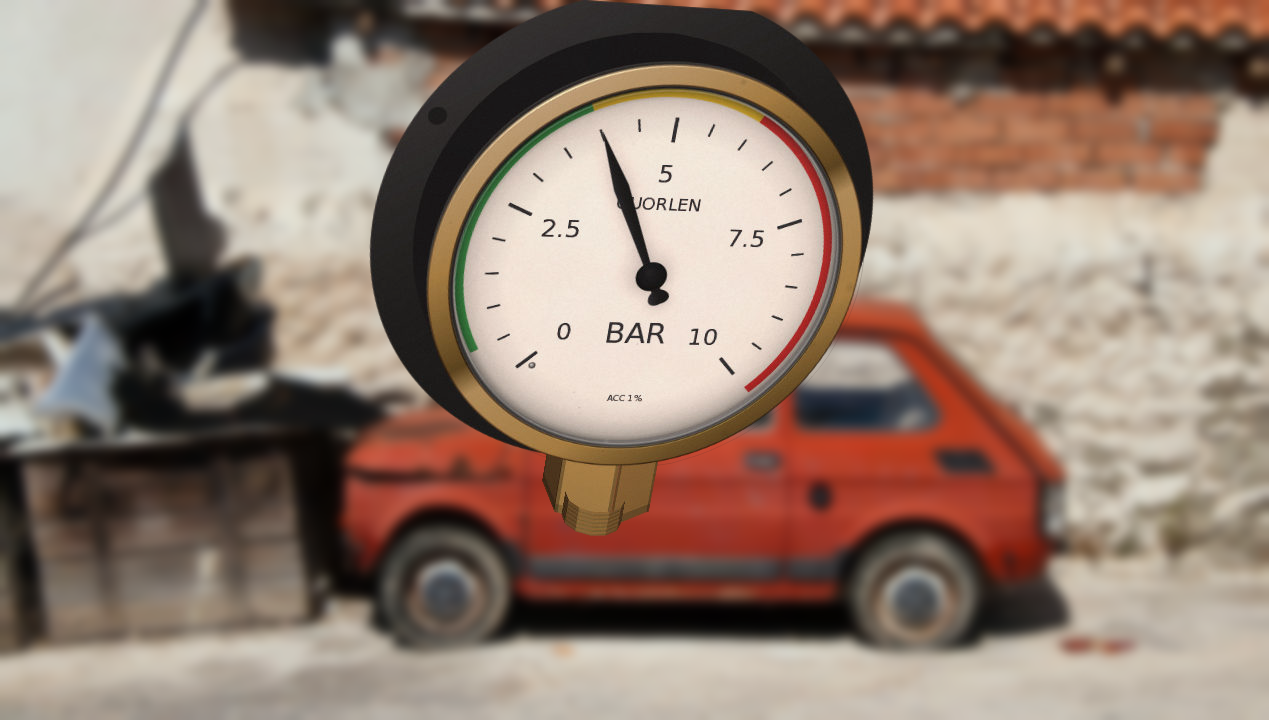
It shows value=4 unit=bar
